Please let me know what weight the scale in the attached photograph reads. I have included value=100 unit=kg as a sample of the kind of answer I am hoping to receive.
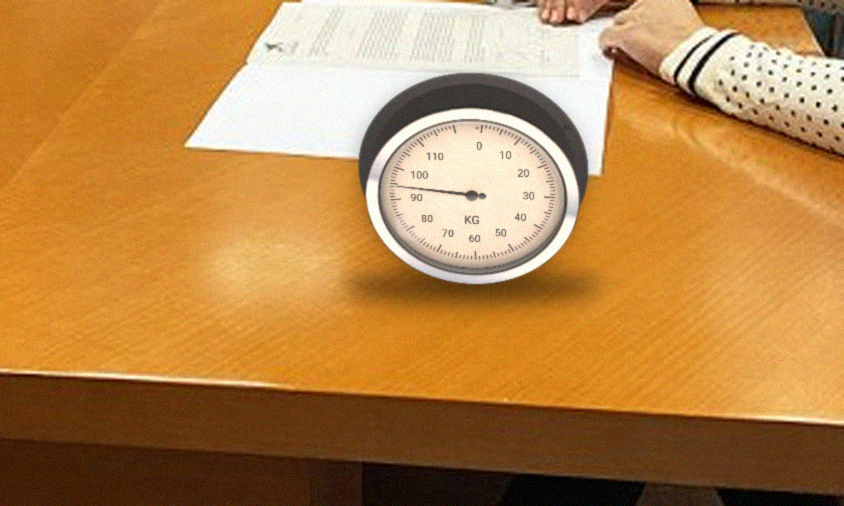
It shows value=95 unit=kg
